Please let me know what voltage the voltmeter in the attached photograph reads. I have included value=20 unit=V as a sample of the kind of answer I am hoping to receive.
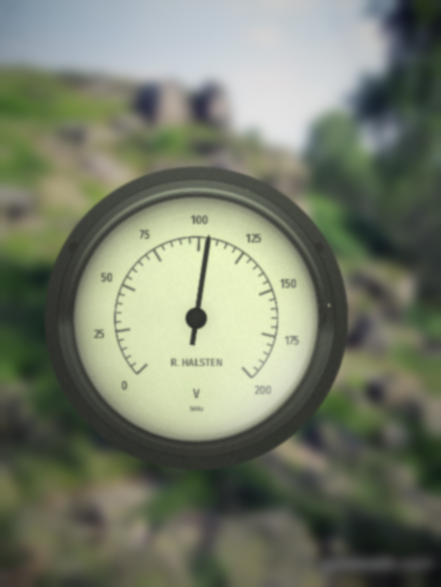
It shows value=105 unit=V
